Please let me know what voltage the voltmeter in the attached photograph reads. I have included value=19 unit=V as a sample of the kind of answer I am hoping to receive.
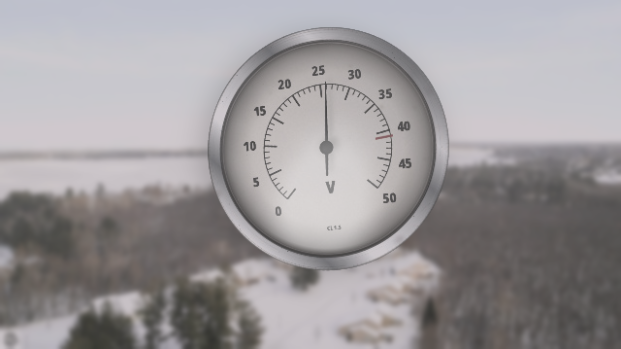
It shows value=26 unit=V
